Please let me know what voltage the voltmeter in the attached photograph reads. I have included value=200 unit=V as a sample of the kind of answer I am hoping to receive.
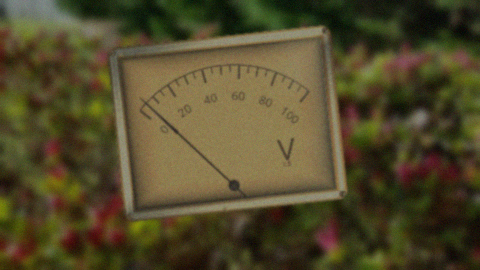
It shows value=5 unit=V
